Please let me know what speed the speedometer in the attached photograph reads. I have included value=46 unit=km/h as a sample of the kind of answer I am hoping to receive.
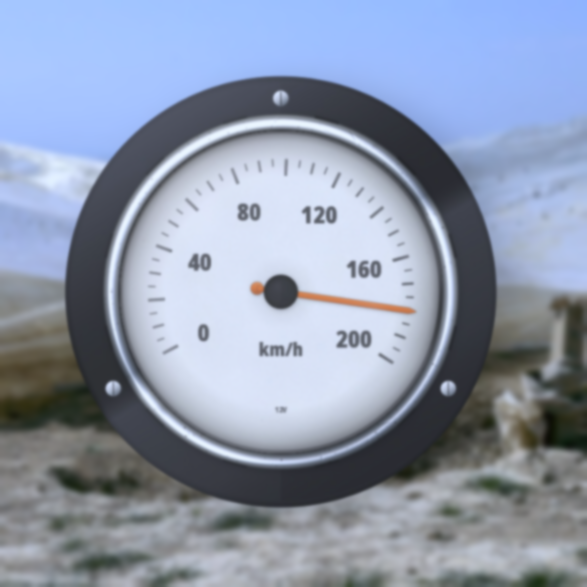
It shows value=180 unit=km/h
